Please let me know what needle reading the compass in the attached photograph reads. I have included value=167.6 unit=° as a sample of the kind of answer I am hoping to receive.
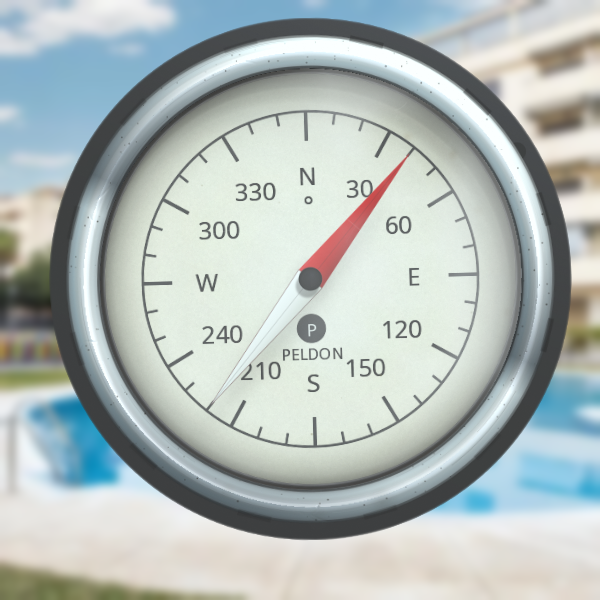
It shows value=40 unit=°
